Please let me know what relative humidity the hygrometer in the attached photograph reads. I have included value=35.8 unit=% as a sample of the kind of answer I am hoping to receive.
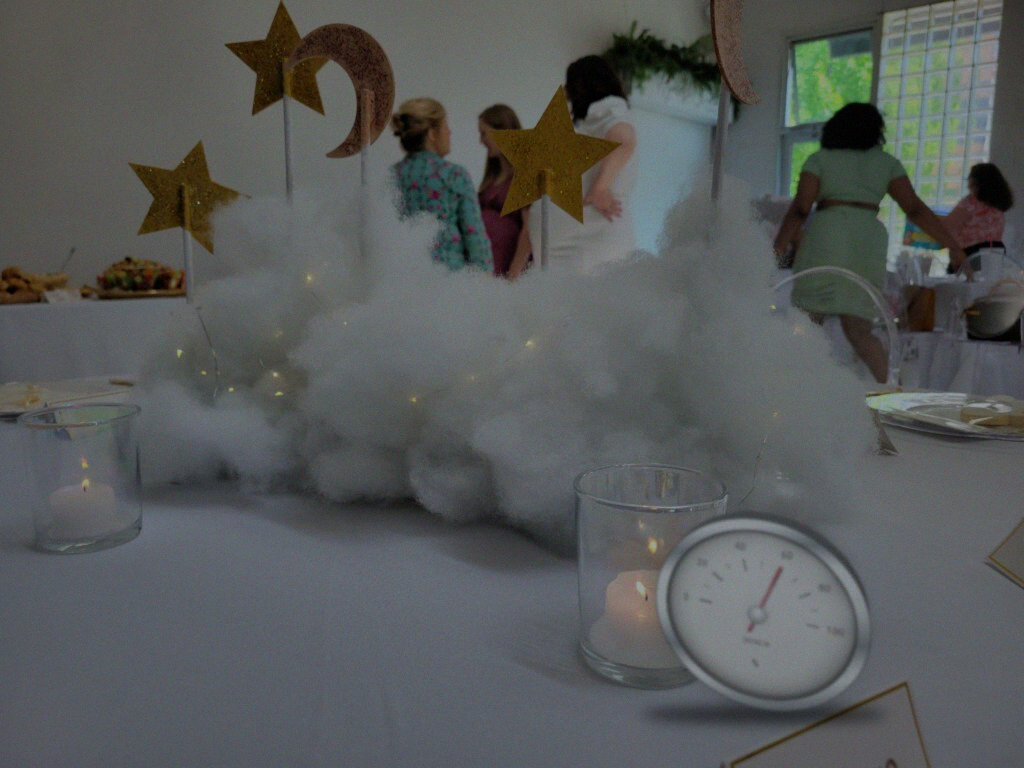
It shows value=60 unit=%
